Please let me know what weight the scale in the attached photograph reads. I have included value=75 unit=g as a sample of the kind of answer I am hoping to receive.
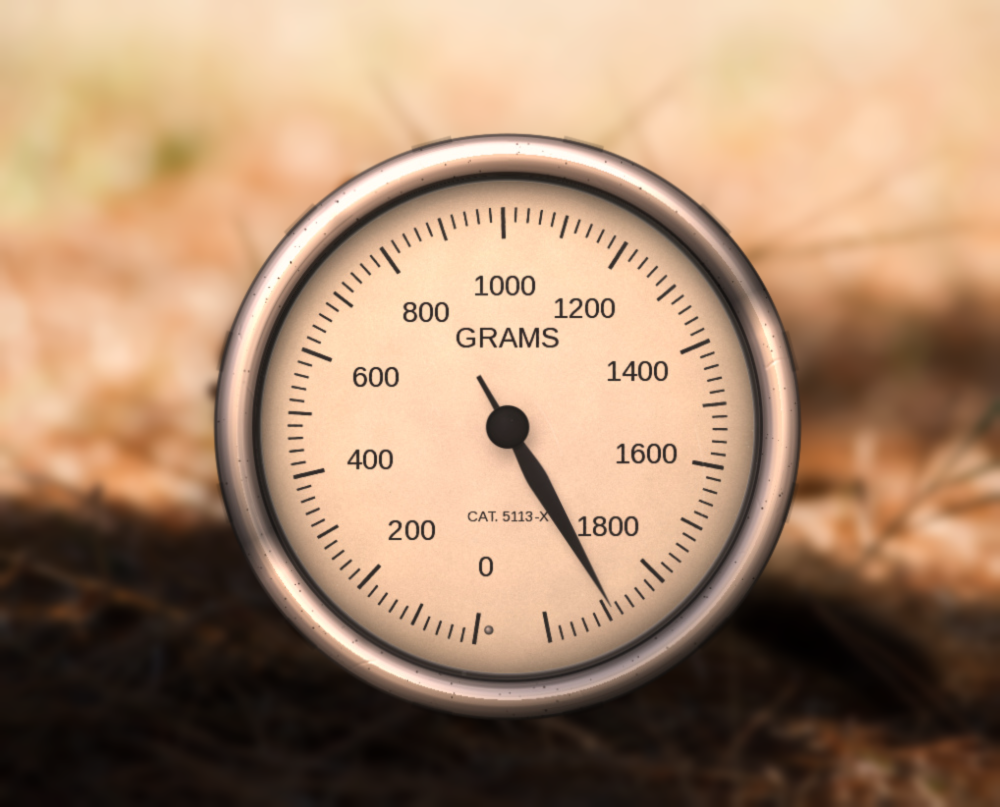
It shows value=1890 unit=g
